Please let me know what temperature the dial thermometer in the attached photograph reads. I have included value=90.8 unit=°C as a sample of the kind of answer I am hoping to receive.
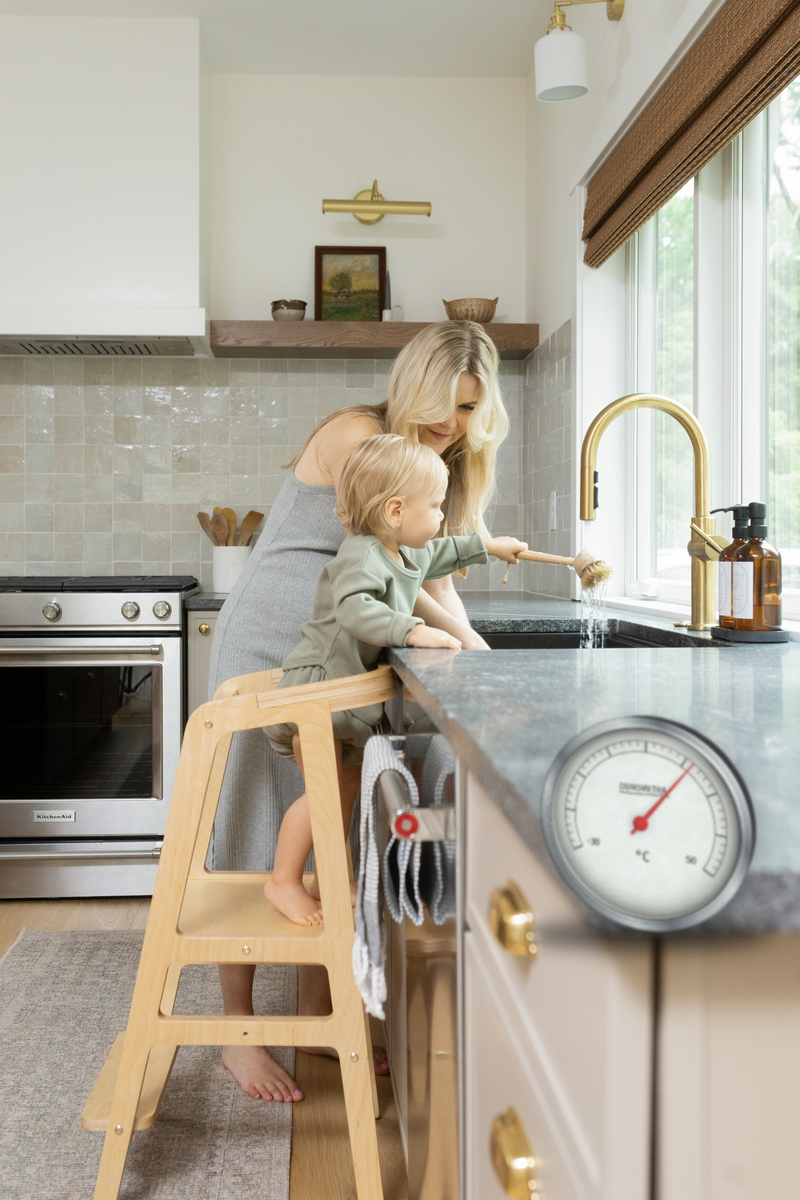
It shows value=22 unit=°C
